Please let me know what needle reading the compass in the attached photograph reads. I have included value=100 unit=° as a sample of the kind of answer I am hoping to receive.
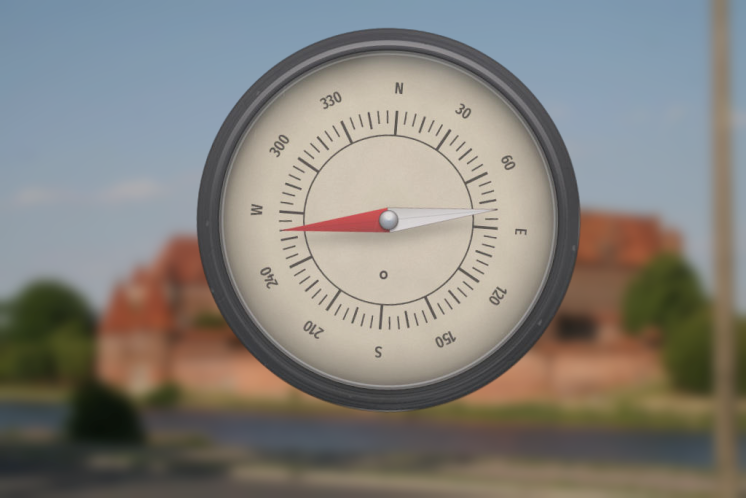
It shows value=260 unit=°
